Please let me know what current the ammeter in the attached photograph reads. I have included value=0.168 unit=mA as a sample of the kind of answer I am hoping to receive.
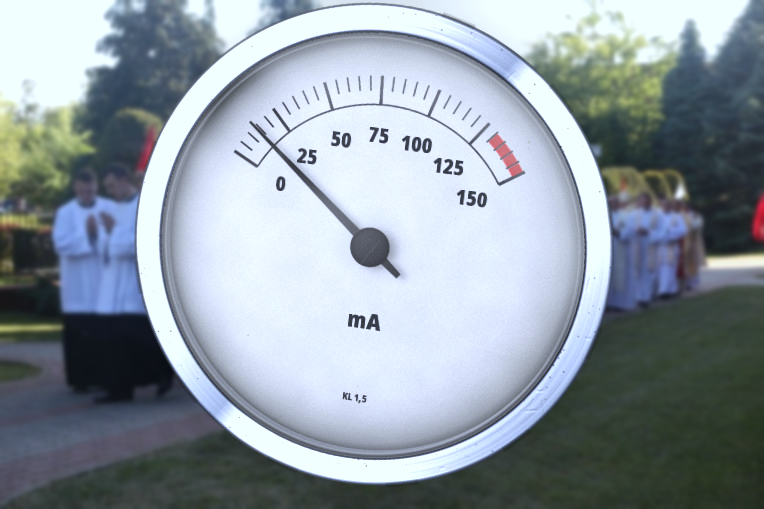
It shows value=15 unit=mA
